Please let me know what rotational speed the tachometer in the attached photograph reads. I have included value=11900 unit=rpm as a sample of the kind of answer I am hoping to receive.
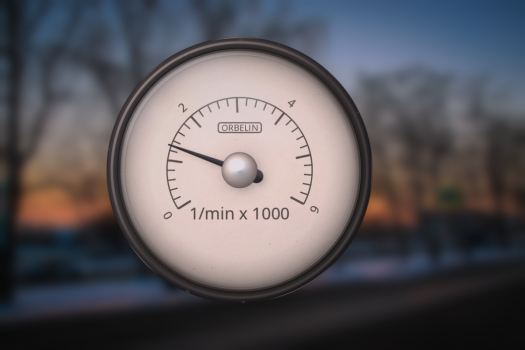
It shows value=1300 unit=rpm
